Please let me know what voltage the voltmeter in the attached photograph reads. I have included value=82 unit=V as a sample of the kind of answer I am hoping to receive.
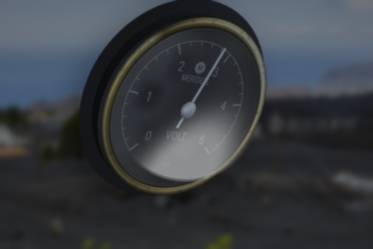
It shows value=2.8 unit=V
